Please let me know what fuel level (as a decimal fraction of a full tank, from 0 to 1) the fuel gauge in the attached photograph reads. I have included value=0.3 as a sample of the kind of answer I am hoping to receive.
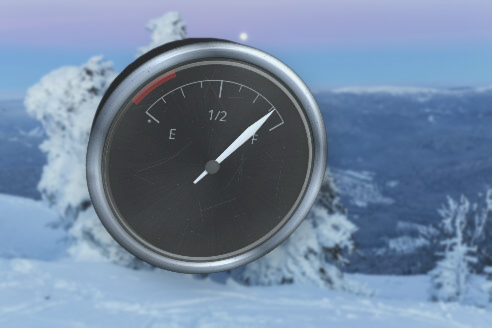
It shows value=0.875
